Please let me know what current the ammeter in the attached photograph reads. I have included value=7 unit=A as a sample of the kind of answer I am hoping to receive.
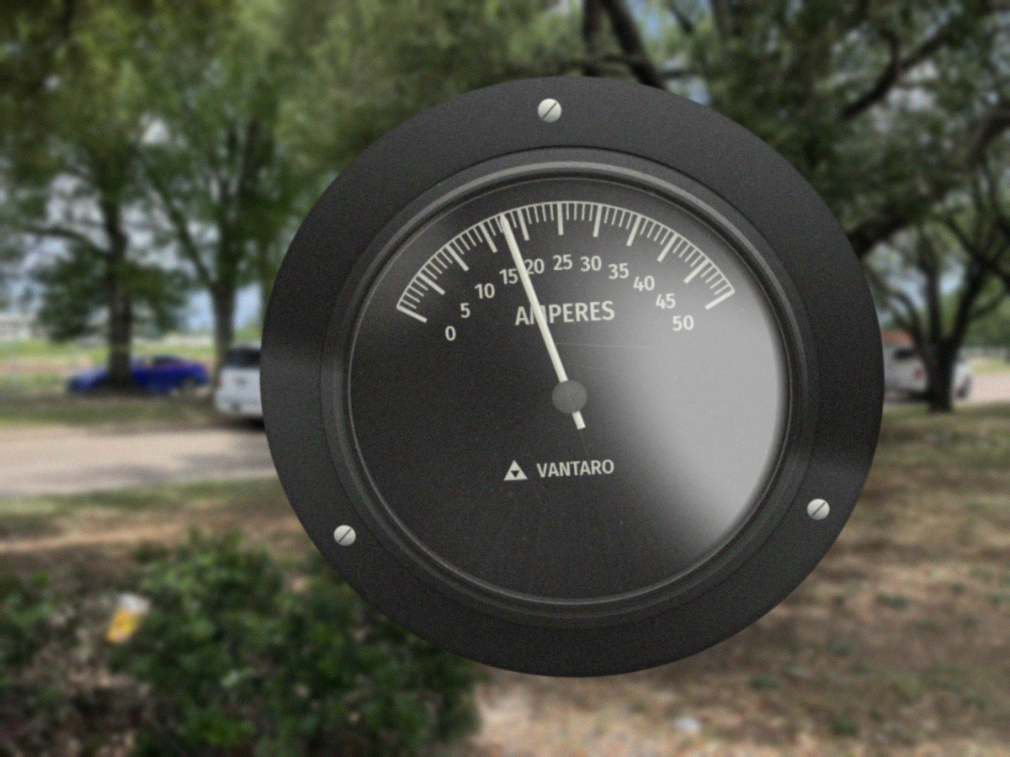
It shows value=18 unit=A
